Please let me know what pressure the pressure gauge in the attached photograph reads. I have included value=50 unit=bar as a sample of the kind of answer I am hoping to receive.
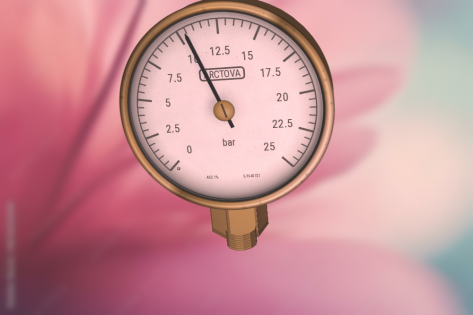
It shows value=10.5 unit=bar
